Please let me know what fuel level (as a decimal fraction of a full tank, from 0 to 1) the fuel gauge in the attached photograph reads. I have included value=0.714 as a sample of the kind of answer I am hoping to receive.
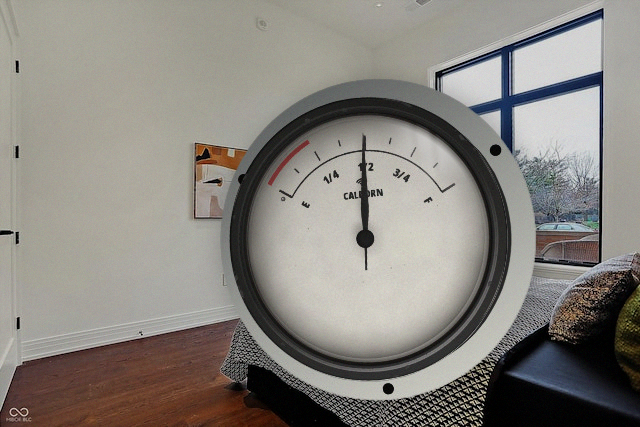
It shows value=0.5
